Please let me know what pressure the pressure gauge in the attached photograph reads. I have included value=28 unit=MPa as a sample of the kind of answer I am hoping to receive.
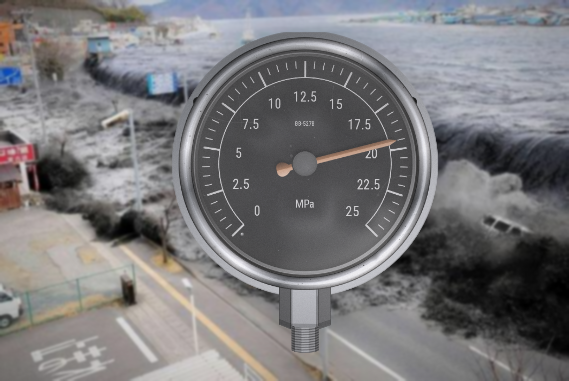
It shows value=19.5 unit=MPa
